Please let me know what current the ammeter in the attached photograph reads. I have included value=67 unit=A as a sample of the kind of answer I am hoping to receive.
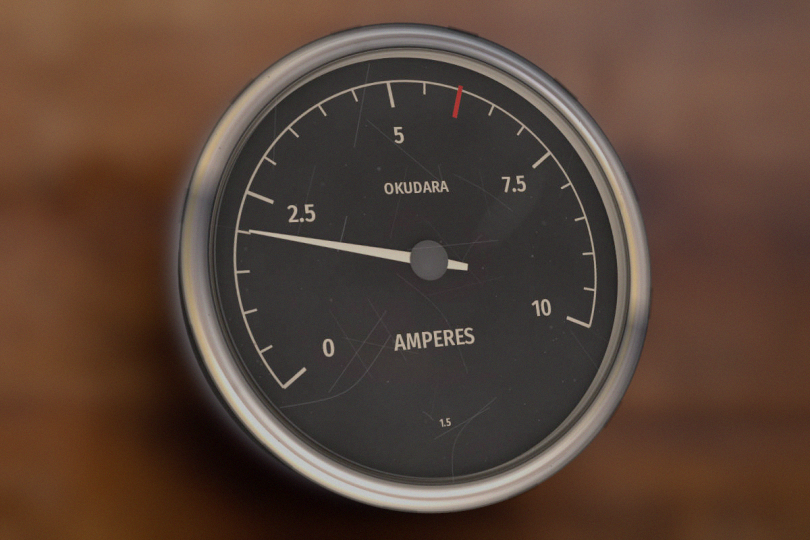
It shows value=2 unit=A
